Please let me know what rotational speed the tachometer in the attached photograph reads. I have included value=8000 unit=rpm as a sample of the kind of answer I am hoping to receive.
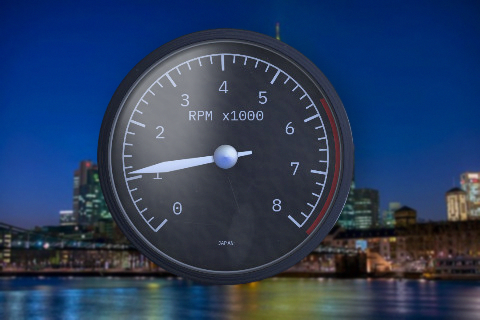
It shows value=1100 unit=rpm
